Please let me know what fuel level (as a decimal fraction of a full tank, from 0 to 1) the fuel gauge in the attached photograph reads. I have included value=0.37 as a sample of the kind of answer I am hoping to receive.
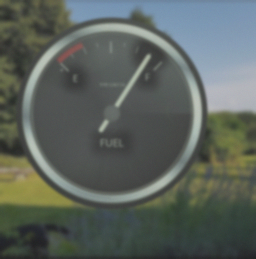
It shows value=0.875
